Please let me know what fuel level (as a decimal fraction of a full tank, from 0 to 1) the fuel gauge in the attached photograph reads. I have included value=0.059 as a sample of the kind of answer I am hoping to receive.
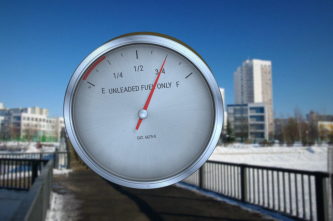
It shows value=0.75
